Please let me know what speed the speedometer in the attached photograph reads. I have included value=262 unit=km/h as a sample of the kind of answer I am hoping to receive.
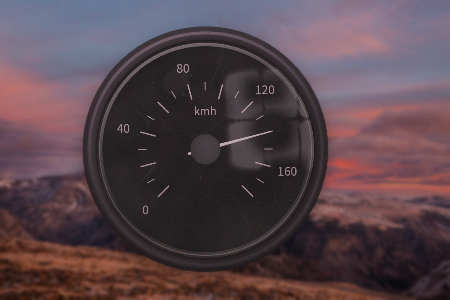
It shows value=140 unit=km/h
